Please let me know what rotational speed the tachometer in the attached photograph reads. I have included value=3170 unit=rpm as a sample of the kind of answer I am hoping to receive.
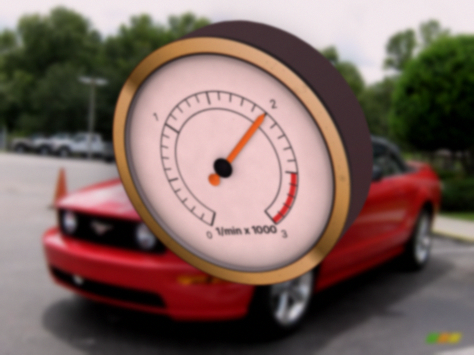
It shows value=2000 unit=rpm
